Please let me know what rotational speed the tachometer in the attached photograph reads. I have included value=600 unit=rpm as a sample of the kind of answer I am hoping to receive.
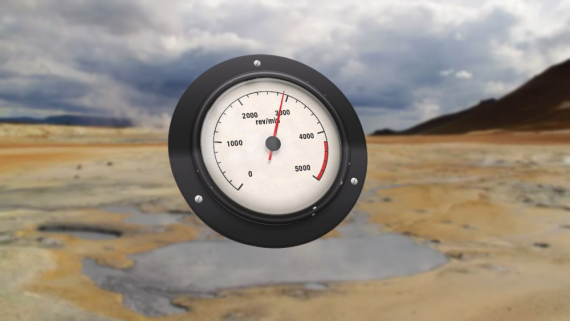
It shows value=2900 unit=rpm
